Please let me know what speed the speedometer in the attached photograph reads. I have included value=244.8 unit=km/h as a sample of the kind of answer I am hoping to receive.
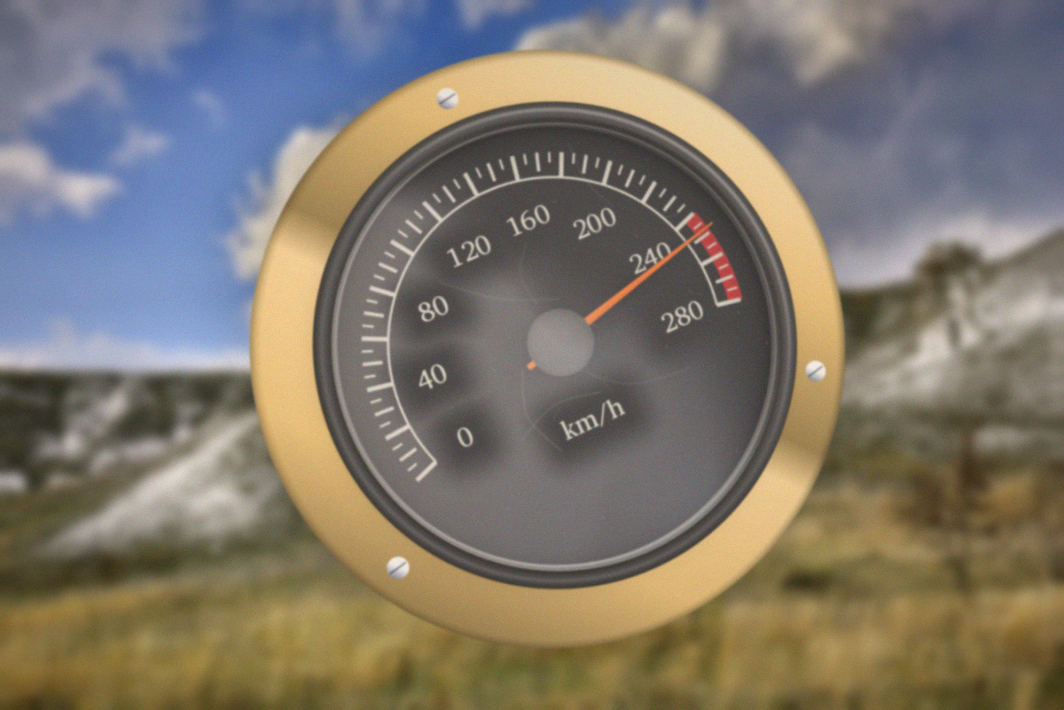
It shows value=247.5 unit=km/h
